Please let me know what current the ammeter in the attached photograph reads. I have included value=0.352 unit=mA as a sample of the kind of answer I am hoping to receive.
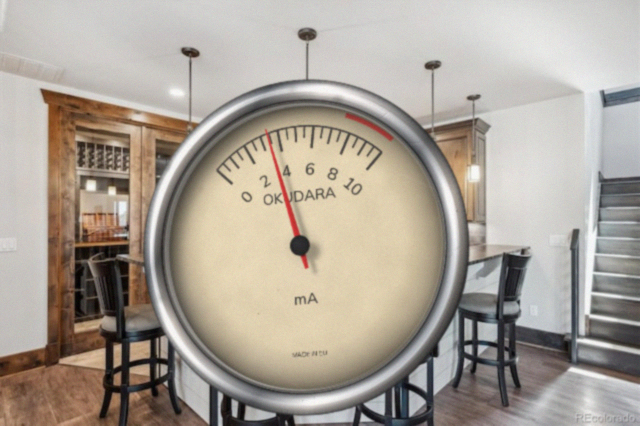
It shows value=3.5 unit=mA
